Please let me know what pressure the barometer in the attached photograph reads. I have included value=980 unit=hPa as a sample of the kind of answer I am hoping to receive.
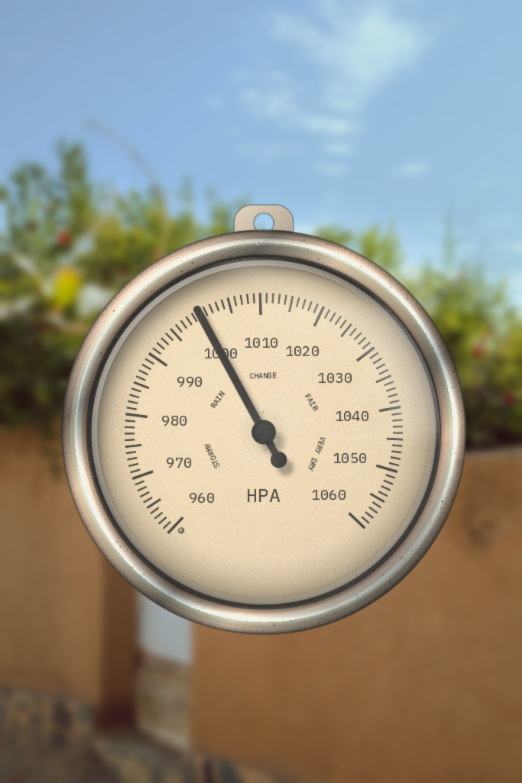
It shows value=1000 unit=hPa
